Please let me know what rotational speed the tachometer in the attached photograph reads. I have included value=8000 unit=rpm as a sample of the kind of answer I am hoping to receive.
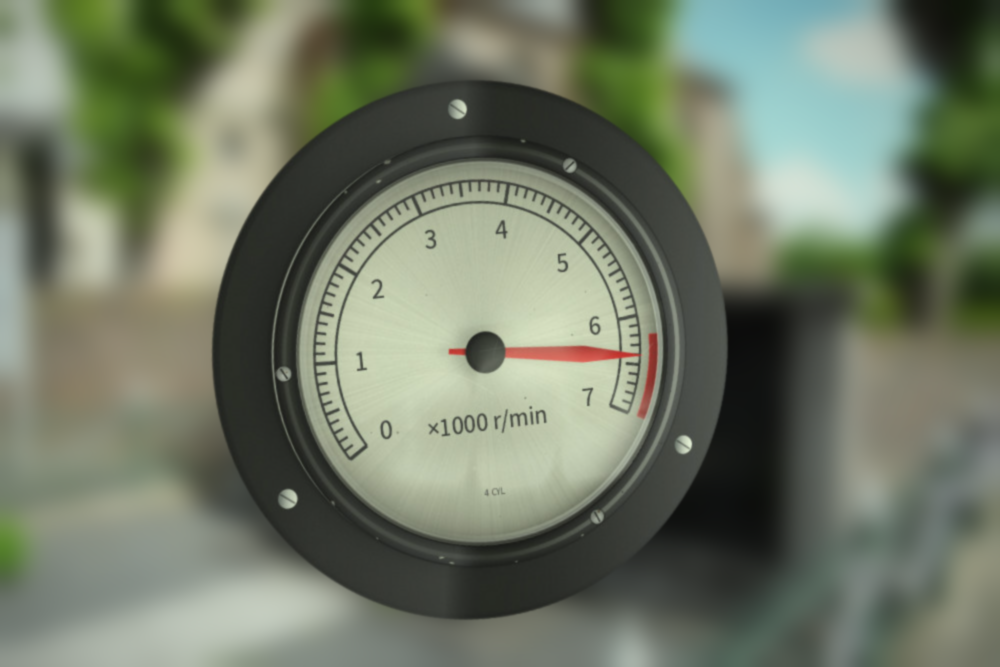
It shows value=6400 unit=rpm
